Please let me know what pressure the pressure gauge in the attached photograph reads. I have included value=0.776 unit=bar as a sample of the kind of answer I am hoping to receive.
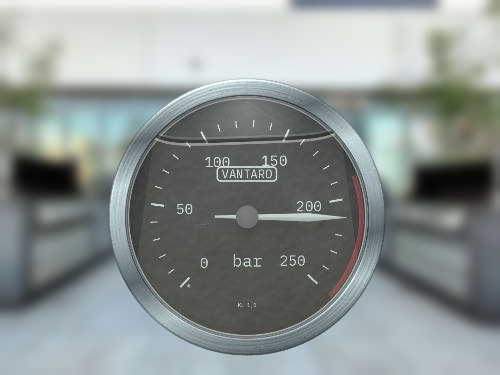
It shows value=210 unit=bar
